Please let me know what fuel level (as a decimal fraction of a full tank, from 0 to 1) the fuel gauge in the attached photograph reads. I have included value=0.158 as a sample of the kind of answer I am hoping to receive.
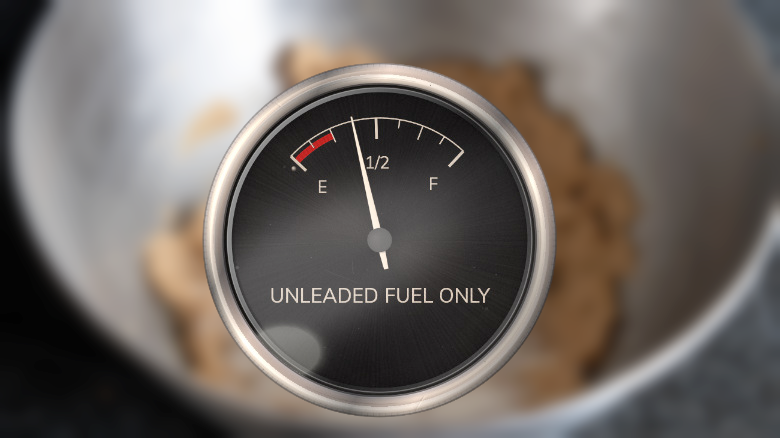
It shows value=0.375
